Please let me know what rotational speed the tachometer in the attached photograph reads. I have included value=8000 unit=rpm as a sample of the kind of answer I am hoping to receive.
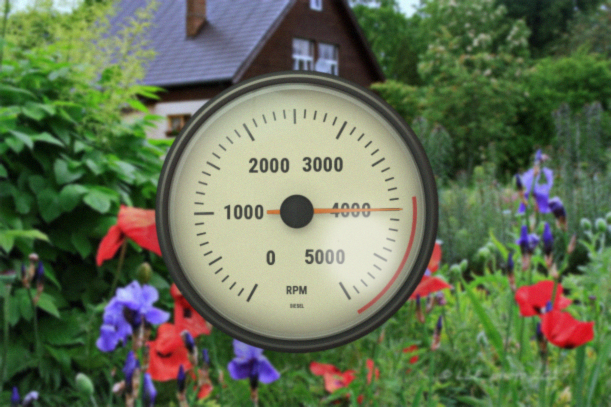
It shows value=4000 unit=rpm
